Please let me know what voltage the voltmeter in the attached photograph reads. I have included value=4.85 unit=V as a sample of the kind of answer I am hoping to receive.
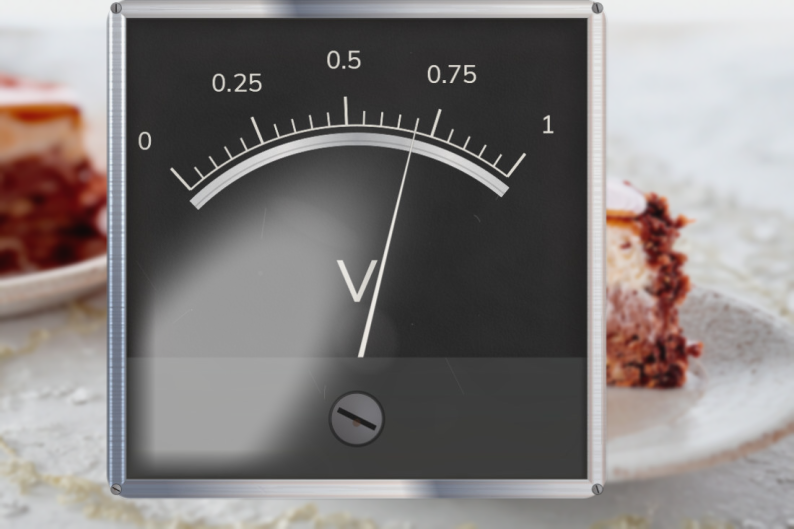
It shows value=0.7 unit=V
